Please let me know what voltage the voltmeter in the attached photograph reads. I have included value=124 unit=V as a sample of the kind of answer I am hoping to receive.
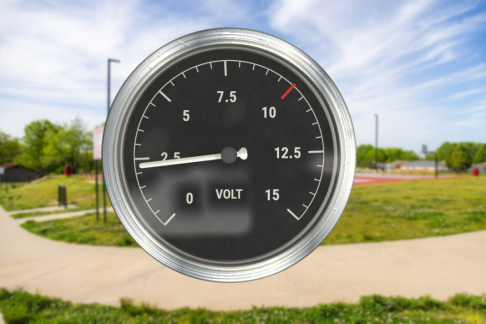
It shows value=2.25 unit=V
